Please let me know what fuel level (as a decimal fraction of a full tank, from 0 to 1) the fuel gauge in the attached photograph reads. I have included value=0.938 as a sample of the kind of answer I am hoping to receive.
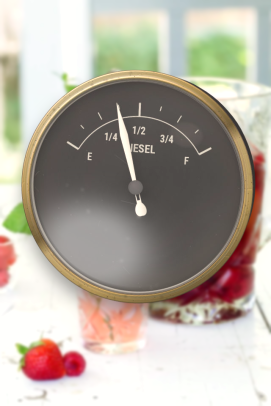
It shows value=0.375
